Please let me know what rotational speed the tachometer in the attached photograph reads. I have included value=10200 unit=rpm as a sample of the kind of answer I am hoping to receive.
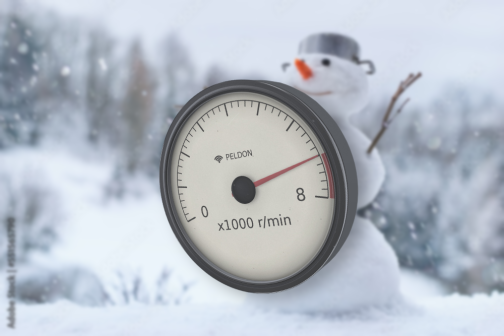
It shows value=7000 unit=rpm
